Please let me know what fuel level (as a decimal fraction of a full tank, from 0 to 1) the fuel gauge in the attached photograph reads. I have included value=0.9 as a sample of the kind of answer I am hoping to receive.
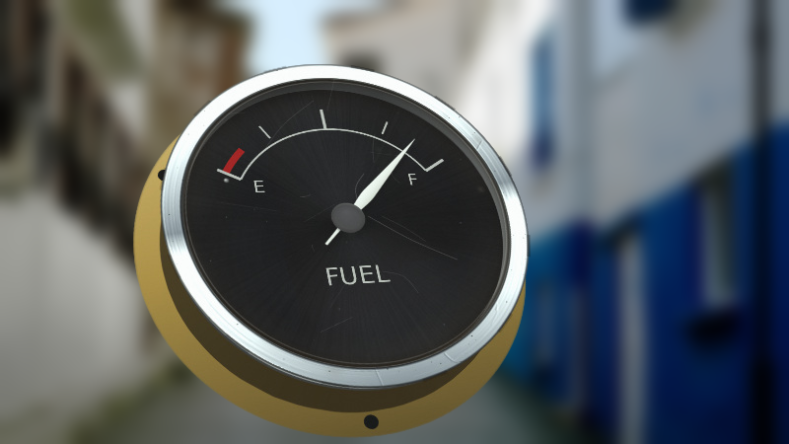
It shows value=0.875
